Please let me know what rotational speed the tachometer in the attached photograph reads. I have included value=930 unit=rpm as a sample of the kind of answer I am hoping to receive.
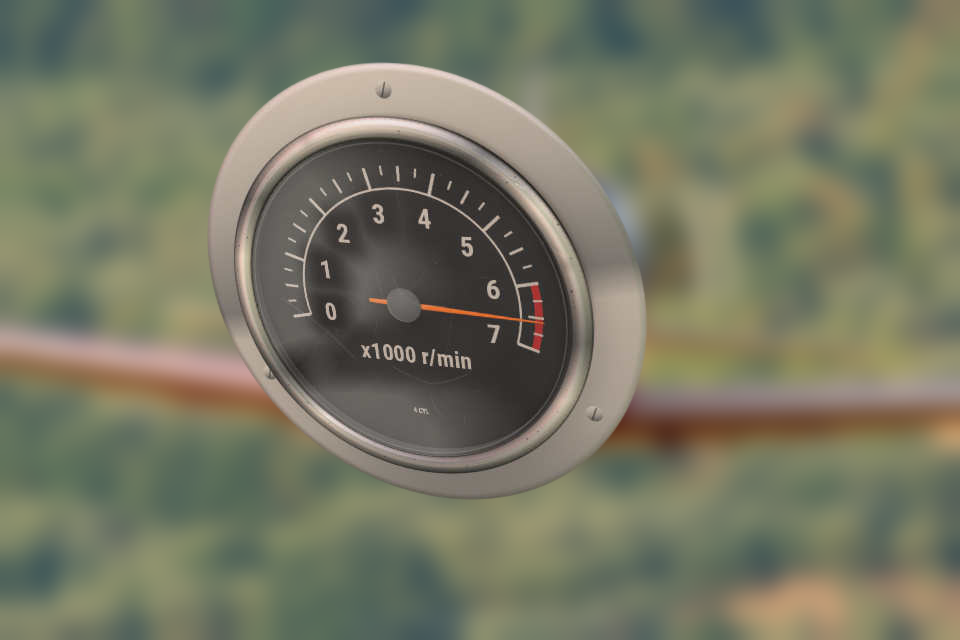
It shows value=6500 unit=rpm
